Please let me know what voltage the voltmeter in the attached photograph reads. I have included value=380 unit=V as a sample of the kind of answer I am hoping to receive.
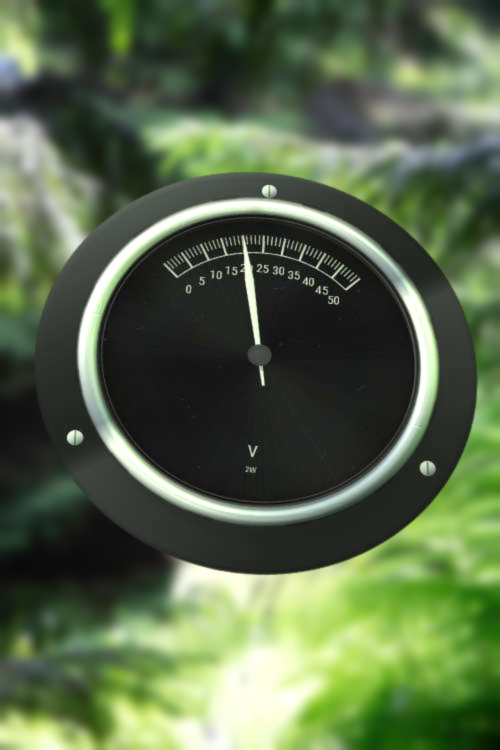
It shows value=20 unit=V
